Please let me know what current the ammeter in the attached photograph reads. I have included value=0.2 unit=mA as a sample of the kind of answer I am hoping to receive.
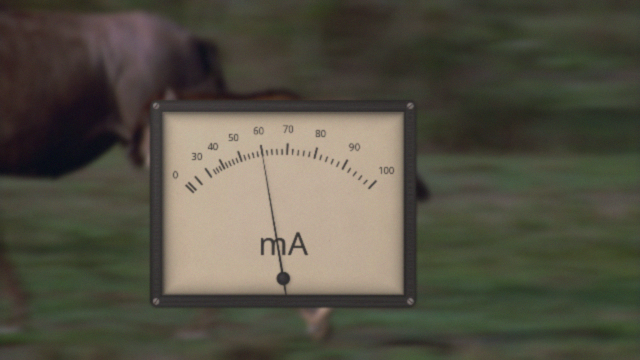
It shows value=60 unit=mA
